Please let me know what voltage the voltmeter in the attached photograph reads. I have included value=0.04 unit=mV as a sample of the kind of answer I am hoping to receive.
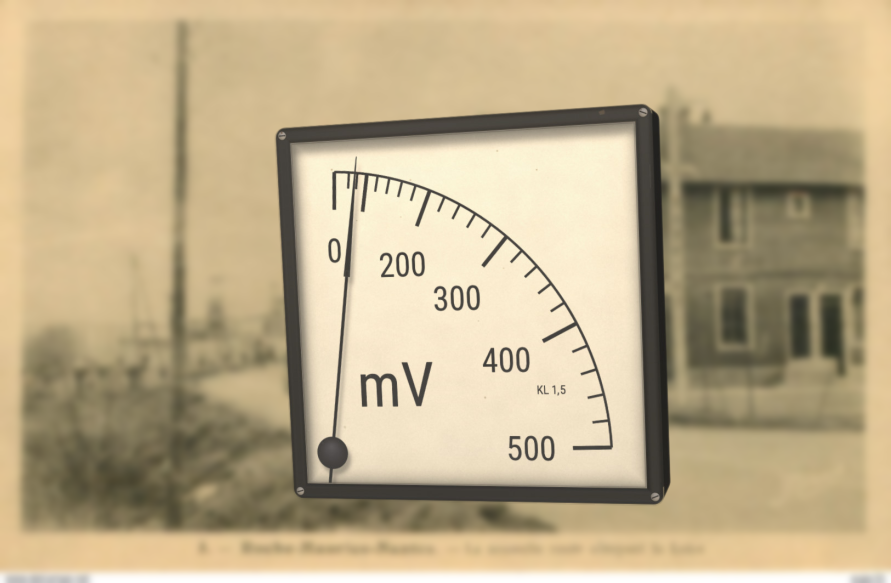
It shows value=80 unit=mV
